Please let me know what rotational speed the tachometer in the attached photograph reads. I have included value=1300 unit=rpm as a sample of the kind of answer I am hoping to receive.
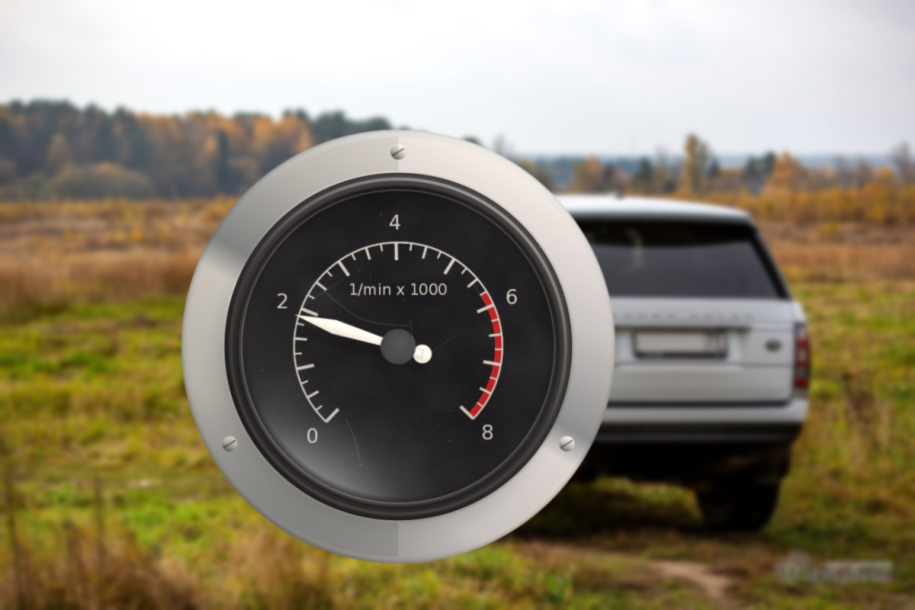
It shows value=1875 unit=rpm
